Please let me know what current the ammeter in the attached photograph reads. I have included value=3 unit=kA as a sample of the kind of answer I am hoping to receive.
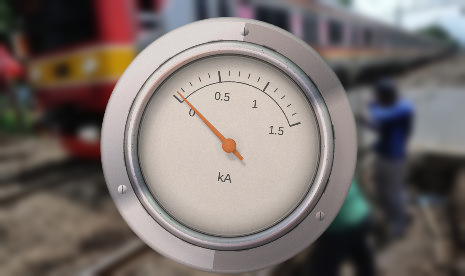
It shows value=0.05 unit=kA
